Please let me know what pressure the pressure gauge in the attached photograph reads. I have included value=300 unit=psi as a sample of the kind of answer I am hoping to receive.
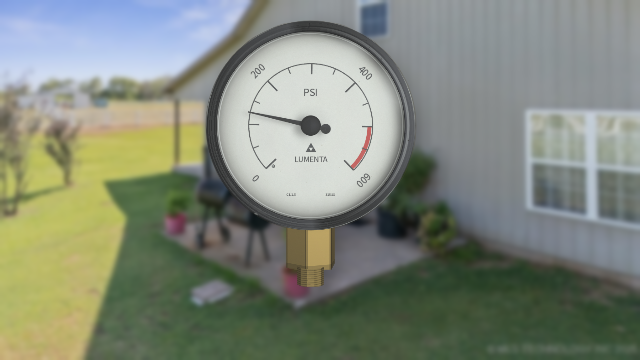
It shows value=125 unit=psi
